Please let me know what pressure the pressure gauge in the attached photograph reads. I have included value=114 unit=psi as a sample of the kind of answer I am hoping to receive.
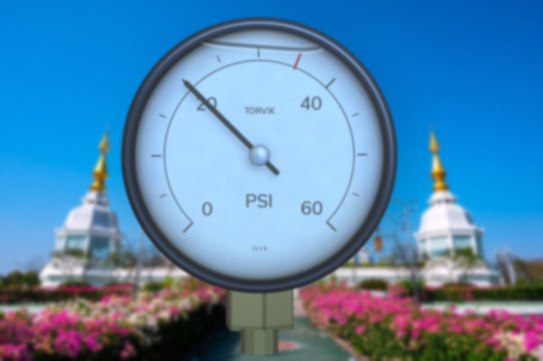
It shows value=20 unit=psi
